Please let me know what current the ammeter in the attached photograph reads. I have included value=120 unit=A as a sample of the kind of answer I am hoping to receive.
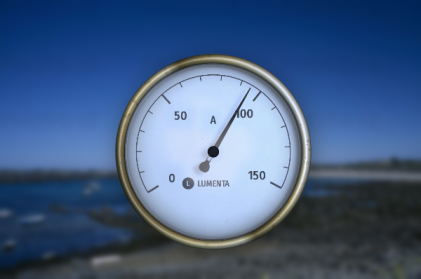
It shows value=95 unit=A
